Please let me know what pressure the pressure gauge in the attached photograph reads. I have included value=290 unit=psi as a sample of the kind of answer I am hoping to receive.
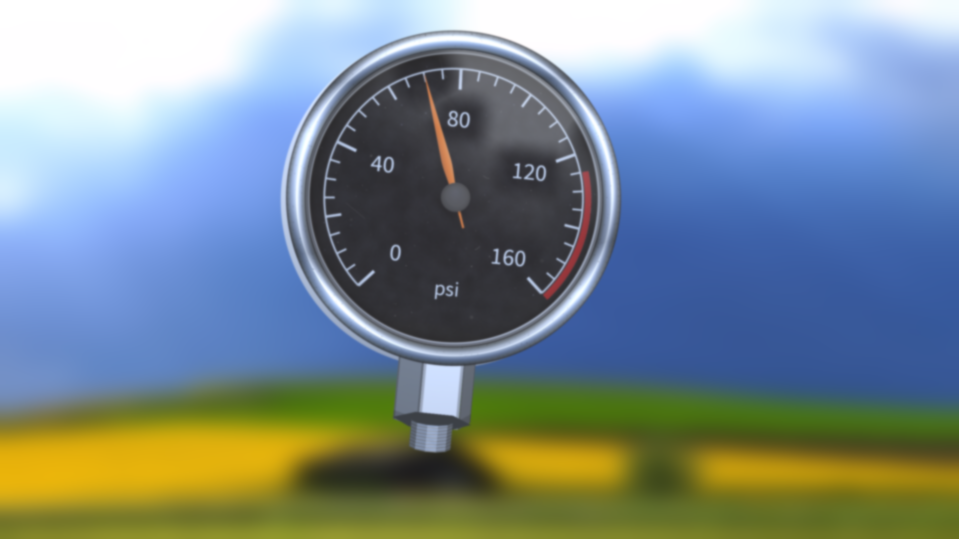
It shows value=70 unit=psi
